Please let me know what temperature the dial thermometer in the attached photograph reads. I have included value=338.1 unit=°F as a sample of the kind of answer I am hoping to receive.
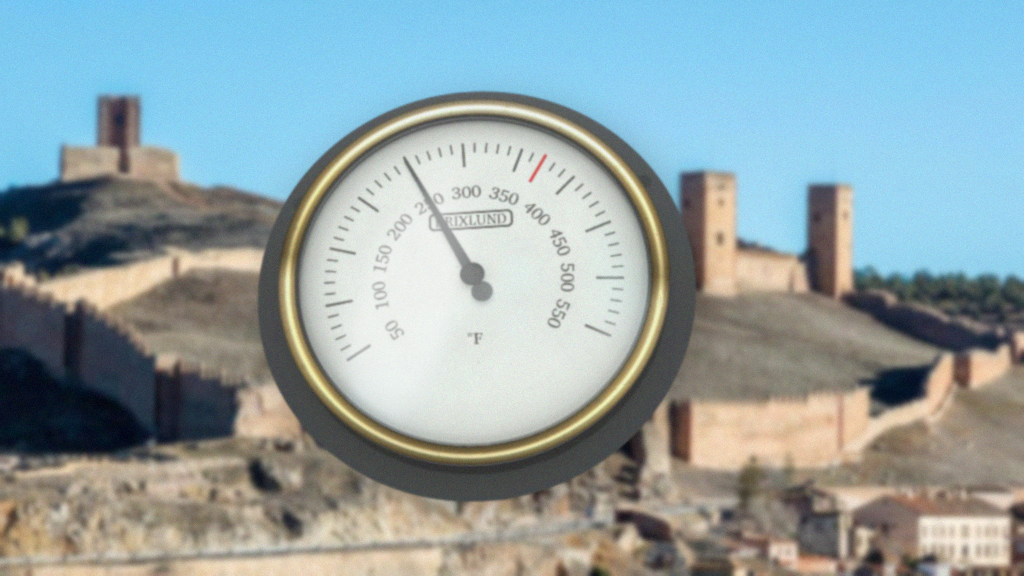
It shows value=250 unit=°F
